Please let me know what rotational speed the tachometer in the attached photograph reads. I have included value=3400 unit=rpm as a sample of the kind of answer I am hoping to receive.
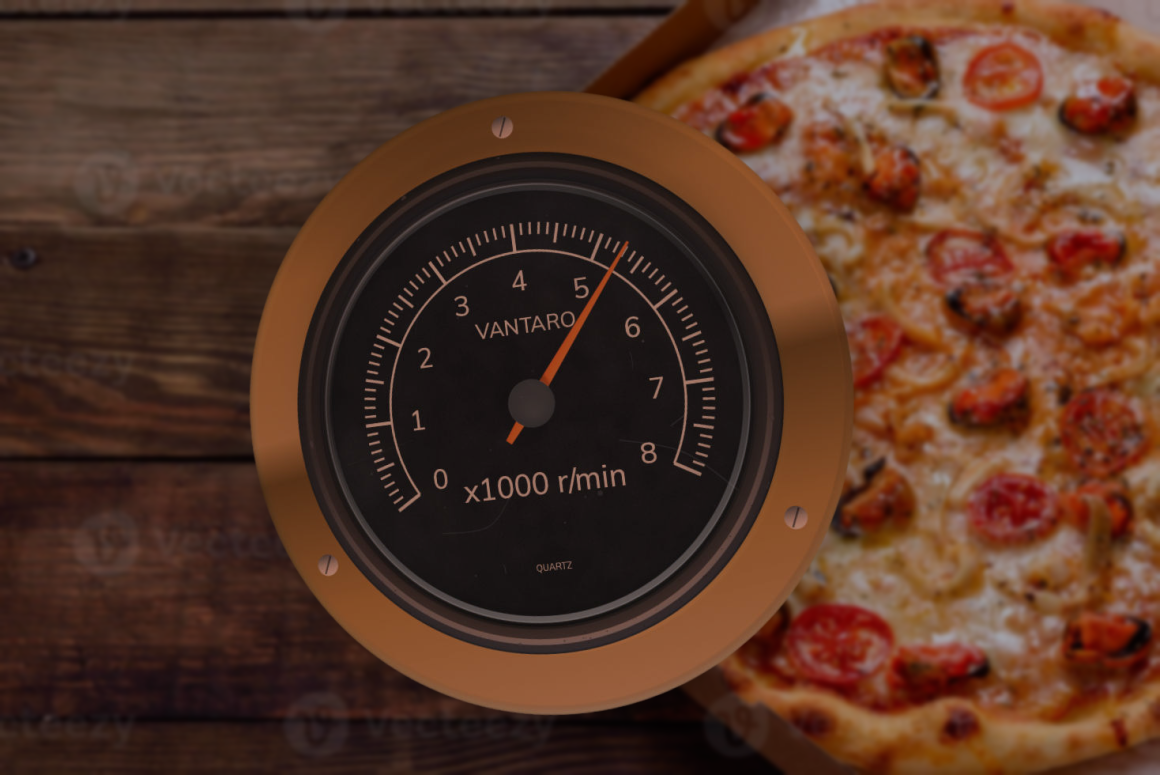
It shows value=5300 unit=rpm
